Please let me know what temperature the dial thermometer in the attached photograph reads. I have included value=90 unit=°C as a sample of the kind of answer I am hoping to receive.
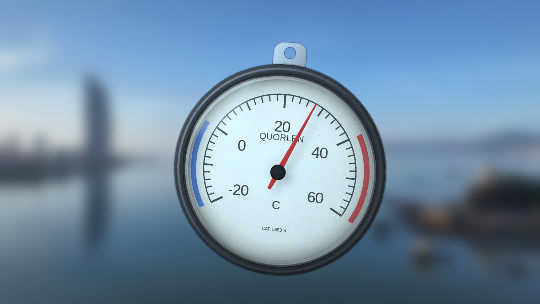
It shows value=28 unit=°C
